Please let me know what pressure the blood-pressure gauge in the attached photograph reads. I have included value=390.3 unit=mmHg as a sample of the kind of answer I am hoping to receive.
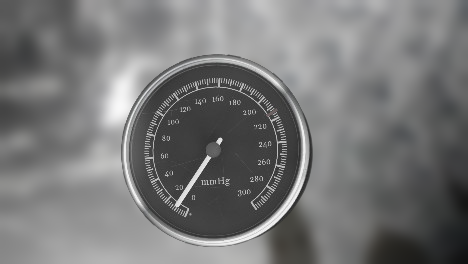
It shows value=10 unit=mmHg
